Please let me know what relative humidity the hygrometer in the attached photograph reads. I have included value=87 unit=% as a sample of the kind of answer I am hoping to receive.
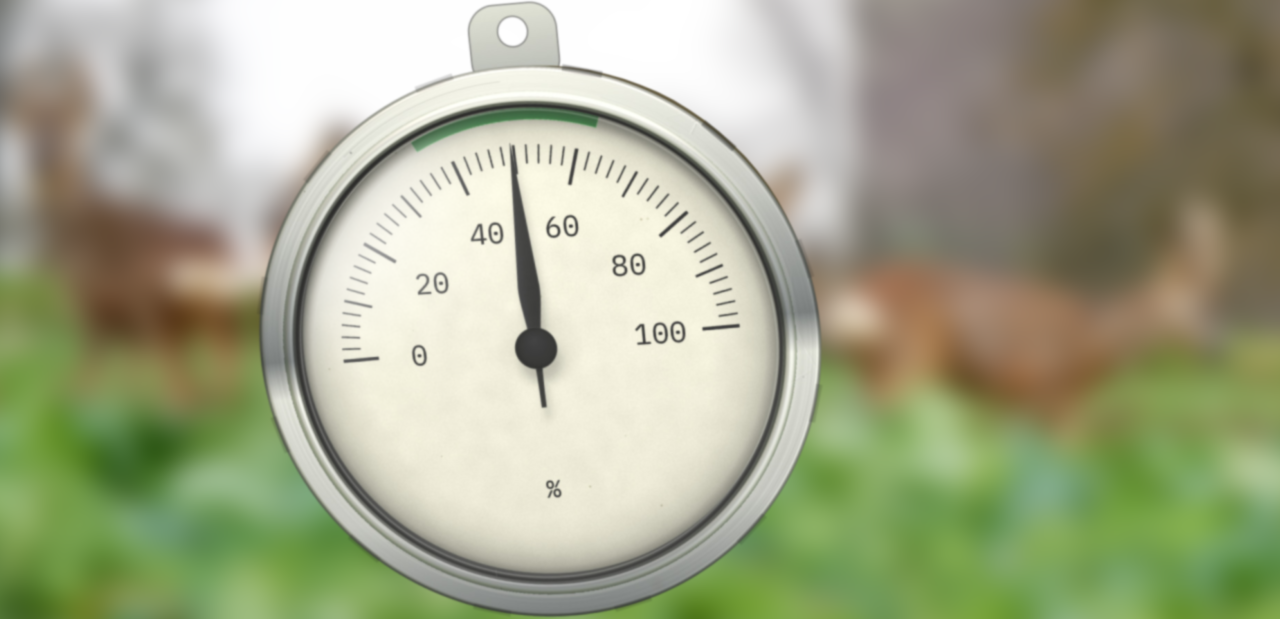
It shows value=50 unit=%
